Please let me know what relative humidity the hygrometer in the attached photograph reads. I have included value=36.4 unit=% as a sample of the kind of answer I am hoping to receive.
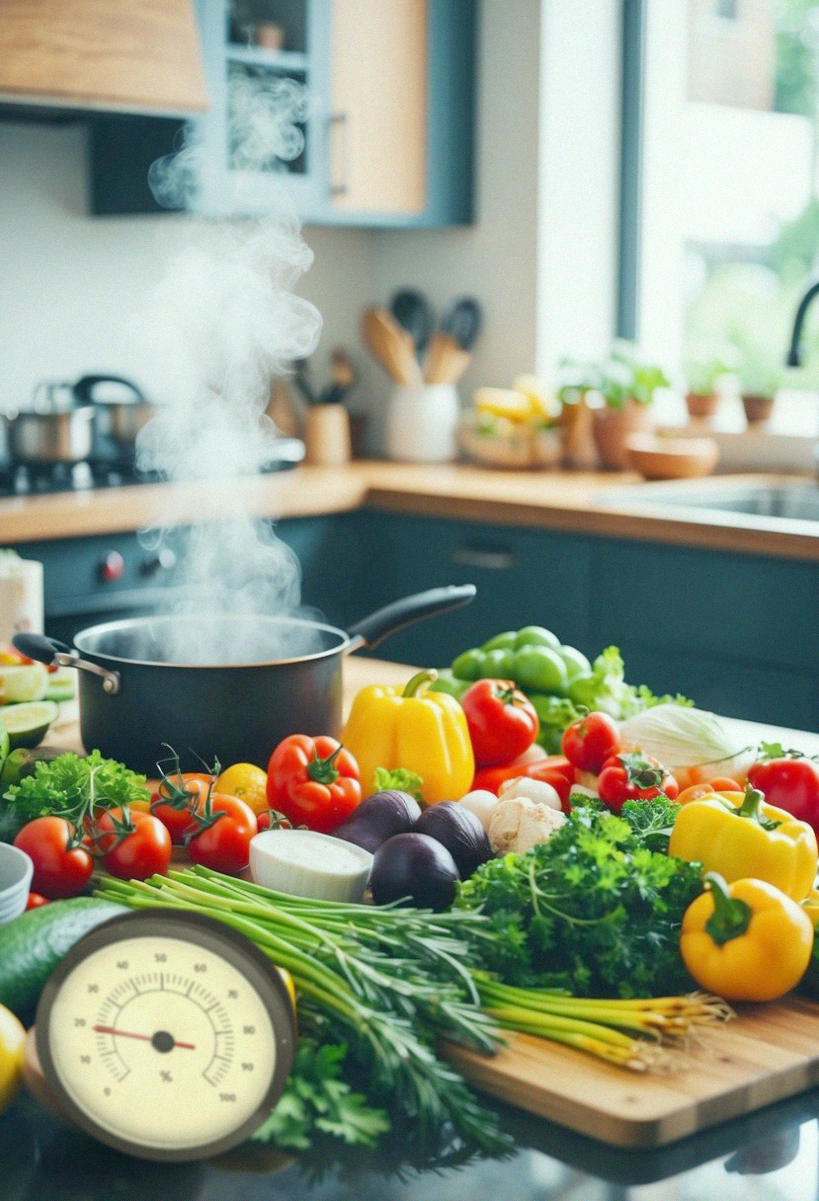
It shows value=20 unit=%
